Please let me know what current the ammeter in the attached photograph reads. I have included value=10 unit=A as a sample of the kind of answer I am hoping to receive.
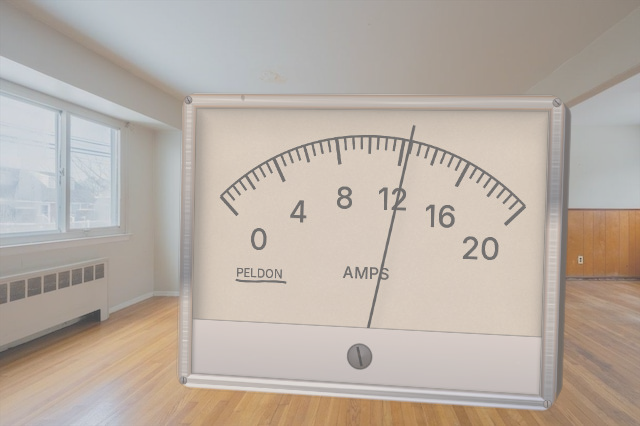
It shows value=12.5 unit=A
